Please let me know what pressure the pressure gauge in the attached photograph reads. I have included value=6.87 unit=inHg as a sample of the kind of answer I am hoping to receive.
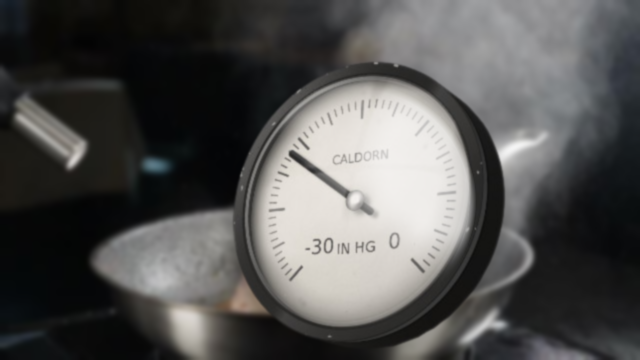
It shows value=-21 unit=inHg
